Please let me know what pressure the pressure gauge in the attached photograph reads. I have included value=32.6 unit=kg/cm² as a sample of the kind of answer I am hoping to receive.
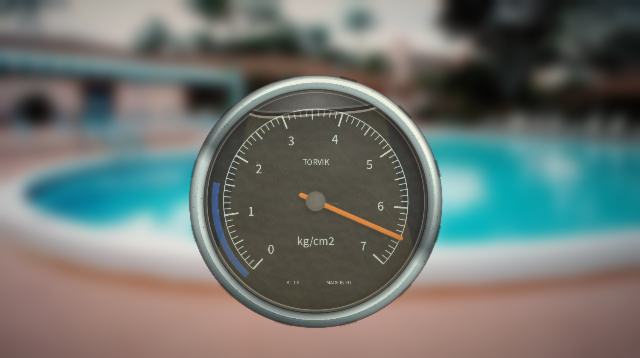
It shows value=6.5 unit=kg/cm²
